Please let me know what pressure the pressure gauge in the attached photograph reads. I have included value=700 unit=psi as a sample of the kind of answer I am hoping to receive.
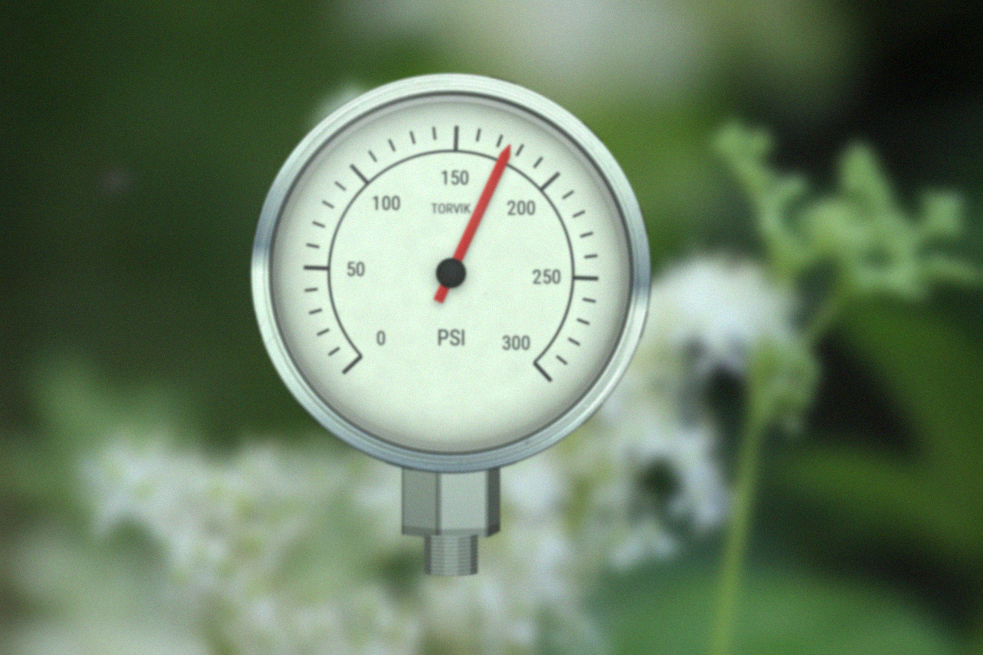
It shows value=175 unit=psi
